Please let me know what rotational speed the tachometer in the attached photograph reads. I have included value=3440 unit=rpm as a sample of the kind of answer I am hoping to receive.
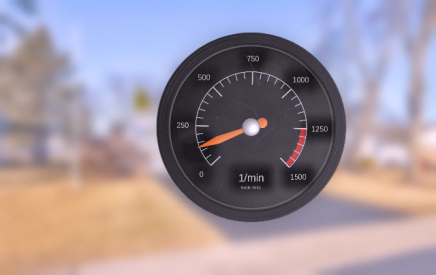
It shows value=125 unit=rpm
